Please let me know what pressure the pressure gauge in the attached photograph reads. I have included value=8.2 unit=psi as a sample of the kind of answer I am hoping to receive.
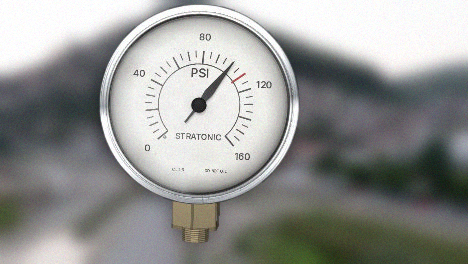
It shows value=100 unit=psi
